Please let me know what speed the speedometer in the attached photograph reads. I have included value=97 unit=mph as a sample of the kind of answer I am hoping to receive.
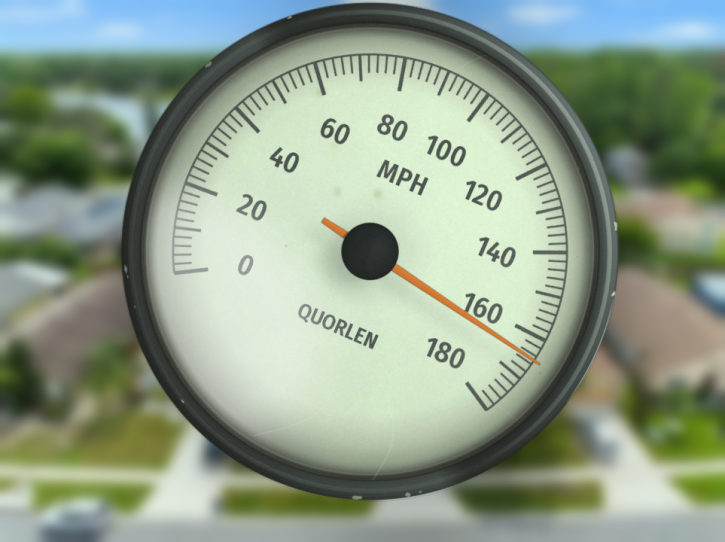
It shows value=165 unit=mph
